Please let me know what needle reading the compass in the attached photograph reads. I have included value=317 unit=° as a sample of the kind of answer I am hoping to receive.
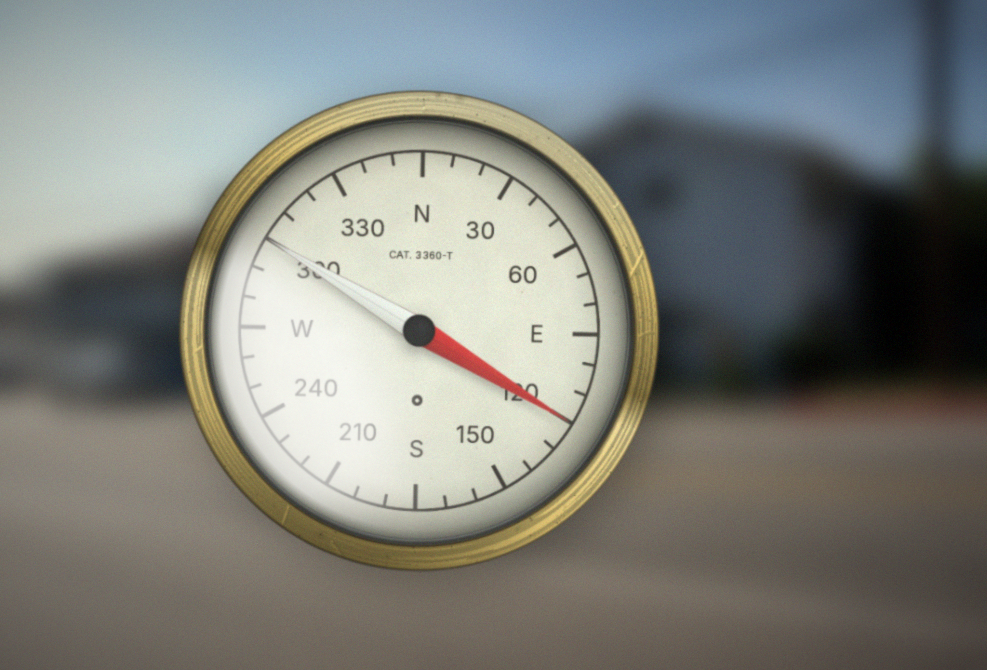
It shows value=120 unit=°
